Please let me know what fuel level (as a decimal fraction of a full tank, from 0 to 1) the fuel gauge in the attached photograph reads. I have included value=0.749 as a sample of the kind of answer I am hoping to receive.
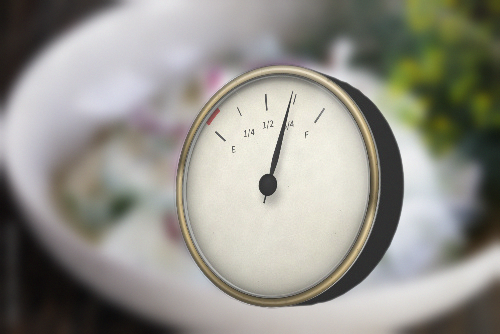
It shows value=0.75
